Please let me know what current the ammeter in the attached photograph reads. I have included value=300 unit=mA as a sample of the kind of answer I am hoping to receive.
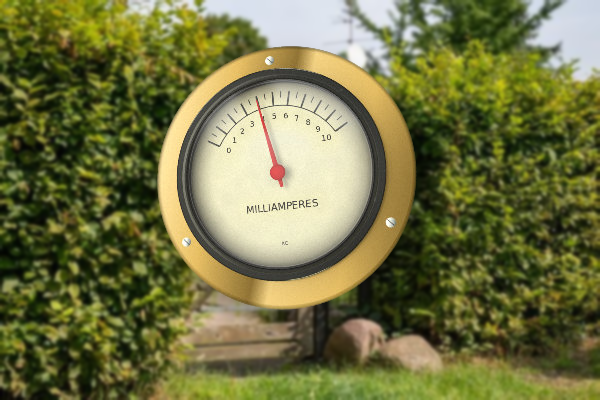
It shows value=4 unit=mA
